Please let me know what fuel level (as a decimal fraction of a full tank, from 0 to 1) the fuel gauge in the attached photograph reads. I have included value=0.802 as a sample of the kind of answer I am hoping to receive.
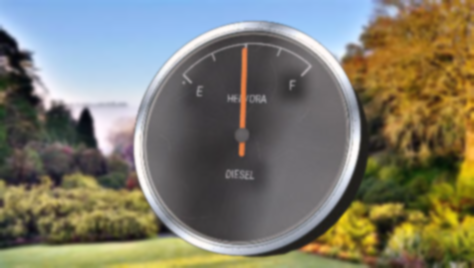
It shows value=0.5
